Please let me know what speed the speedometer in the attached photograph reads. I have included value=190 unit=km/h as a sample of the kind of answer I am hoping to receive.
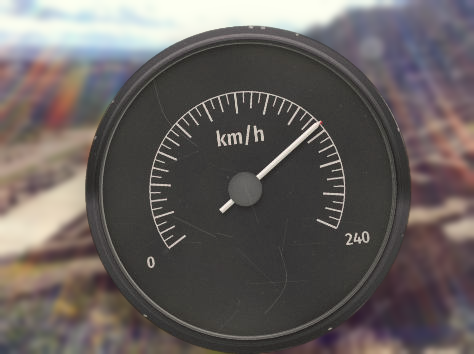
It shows value=175 unit=km/h
